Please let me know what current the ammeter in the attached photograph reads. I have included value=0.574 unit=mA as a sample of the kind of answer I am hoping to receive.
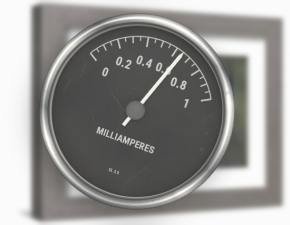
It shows value=0.65 unit=mA
